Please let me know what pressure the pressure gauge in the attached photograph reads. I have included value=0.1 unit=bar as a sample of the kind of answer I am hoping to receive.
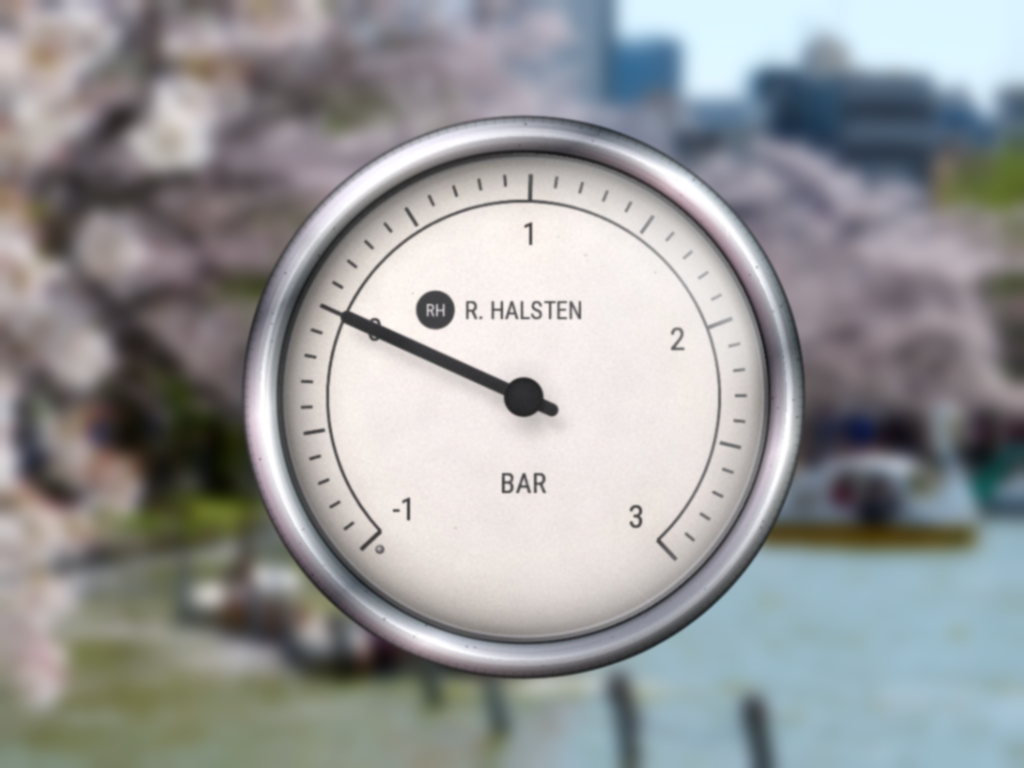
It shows value=0 unit=bar
